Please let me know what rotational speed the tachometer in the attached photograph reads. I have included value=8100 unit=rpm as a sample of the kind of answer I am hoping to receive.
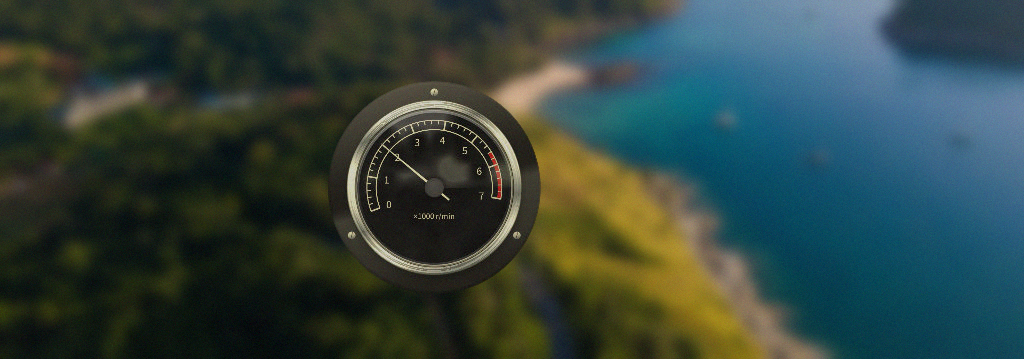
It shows value=2000 unit=rpm
